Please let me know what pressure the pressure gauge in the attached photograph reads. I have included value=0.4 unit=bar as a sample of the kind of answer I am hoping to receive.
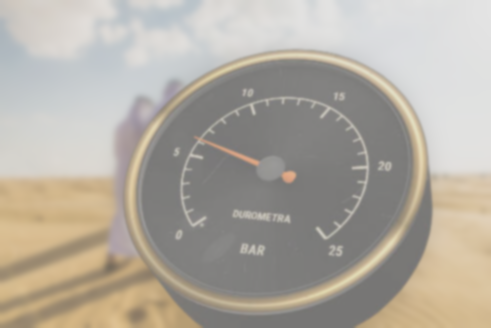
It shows value=6 unit=bar
